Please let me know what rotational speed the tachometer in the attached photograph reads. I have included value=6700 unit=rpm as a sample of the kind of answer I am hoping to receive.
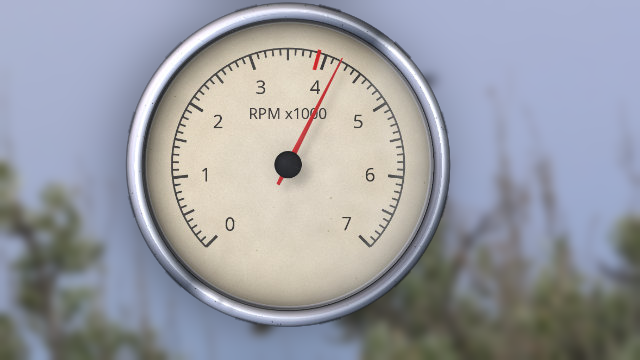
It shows value=4200 unit=rpm
